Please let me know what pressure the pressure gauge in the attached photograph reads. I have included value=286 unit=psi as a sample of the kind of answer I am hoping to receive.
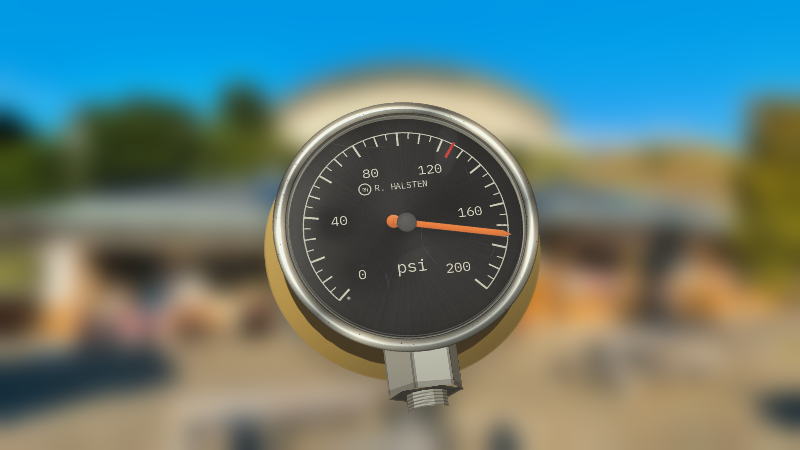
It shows value=175 unit=psi
